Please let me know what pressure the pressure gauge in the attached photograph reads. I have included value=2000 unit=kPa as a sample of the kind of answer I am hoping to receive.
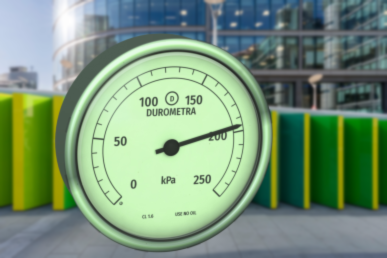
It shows value=195 unit=kPa
